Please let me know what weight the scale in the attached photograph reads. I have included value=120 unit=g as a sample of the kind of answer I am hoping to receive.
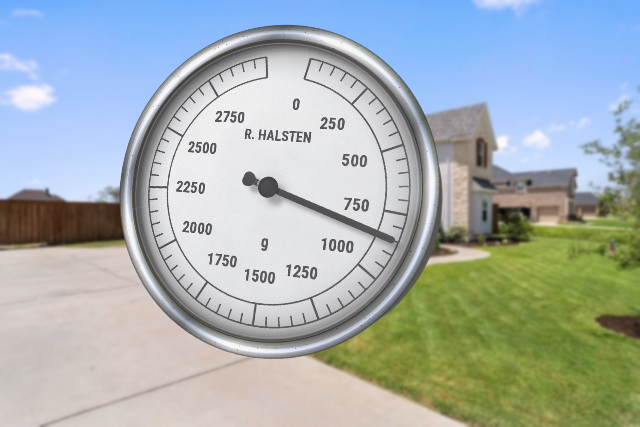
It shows value=850 unit=g
